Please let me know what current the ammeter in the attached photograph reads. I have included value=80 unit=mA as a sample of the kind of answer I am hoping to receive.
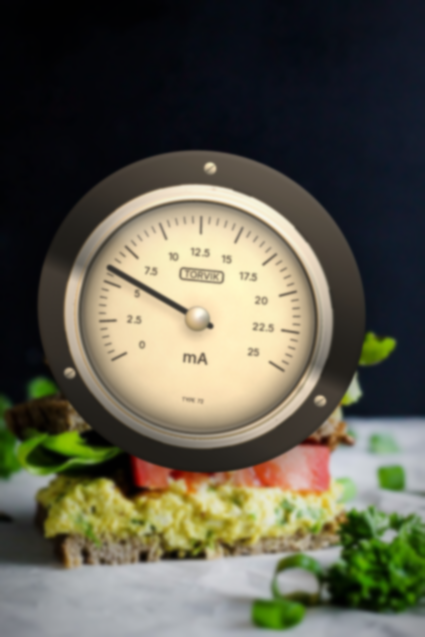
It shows value=6 unit=mA
